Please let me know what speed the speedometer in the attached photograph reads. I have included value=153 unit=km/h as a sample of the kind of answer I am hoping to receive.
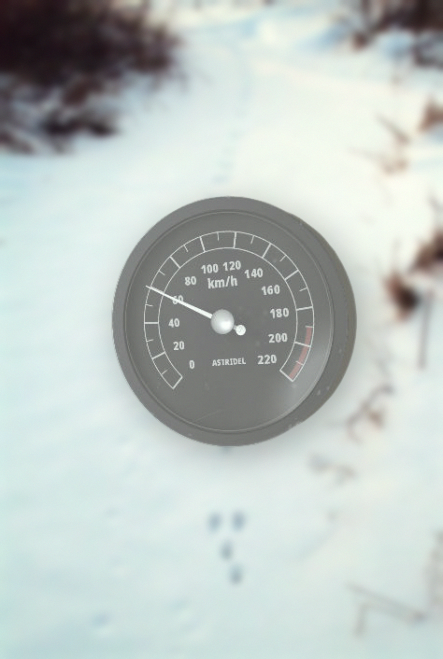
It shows value=60 unit=km/h
